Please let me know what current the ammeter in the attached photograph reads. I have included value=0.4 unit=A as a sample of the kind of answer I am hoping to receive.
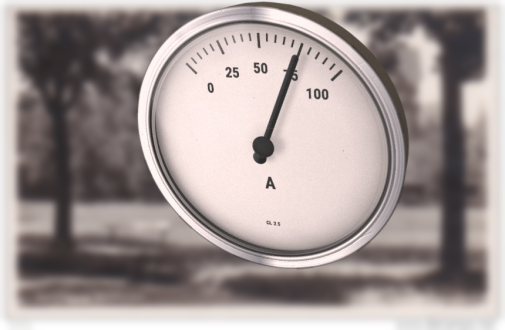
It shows value=75 unit=A
